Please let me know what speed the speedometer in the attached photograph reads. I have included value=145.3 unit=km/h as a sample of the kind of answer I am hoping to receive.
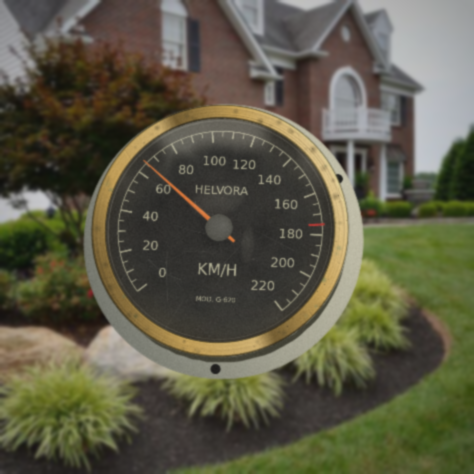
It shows value=65 unit=km/h
